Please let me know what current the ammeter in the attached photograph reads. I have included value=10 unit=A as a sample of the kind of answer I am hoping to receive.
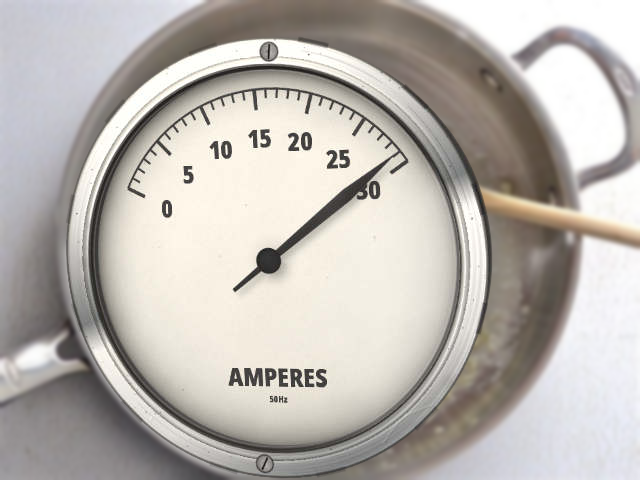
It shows value=29 unit=A
